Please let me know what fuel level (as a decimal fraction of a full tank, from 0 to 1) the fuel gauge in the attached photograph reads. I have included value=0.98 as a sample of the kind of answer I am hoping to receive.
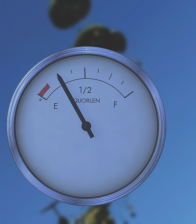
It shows value=0.25
